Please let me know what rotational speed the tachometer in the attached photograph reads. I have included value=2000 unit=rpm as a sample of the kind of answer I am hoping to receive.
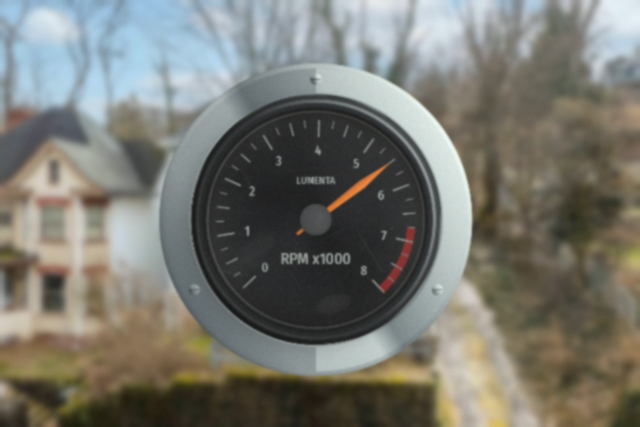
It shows value=5500 unit=rpm
